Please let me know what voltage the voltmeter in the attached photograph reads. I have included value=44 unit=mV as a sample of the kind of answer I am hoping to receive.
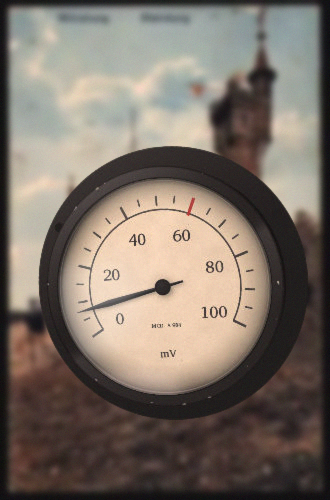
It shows value=7.5 unit=mV
